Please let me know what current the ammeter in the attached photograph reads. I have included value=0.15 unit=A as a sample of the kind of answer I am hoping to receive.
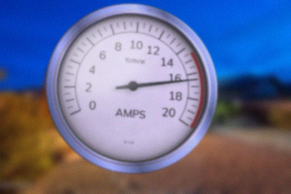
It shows value=16.5 unit=A
